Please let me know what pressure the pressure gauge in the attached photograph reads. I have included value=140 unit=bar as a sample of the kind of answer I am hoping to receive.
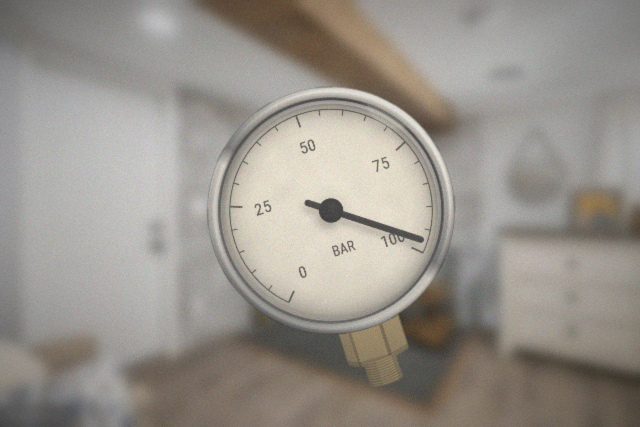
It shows value=97.5 unit=bar
